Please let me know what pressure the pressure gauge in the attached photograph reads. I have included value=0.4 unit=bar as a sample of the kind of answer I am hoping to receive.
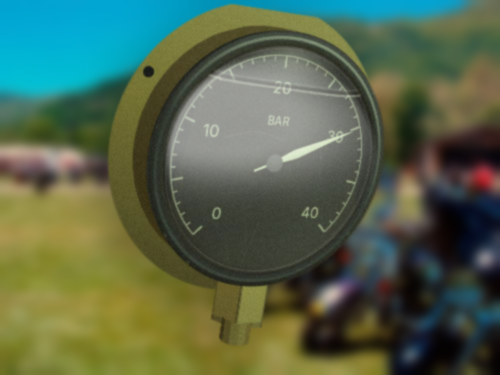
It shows value=30 unit=bar
